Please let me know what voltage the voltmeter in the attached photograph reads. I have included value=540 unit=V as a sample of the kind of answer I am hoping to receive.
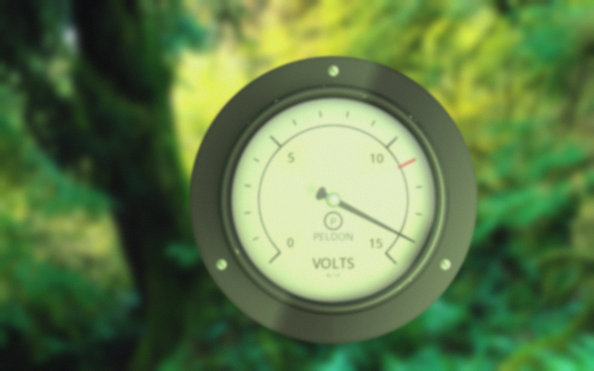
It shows value=14 unit=V
